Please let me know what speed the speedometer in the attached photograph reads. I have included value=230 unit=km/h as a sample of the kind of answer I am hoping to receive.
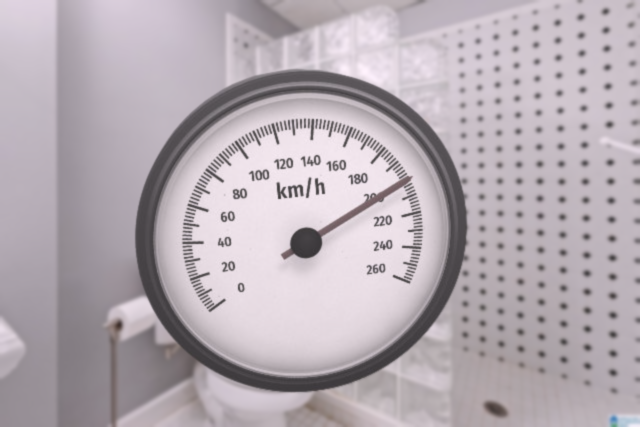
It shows value=200 unit=km/h
